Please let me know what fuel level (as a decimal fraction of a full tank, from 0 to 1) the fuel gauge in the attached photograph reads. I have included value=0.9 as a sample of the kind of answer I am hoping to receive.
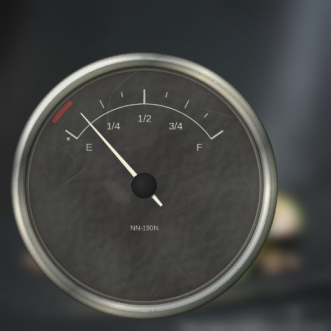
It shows value=0.125
